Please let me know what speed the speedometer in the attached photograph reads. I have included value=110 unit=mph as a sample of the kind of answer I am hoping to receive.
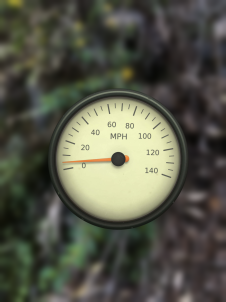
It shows value=5 unit=mph
